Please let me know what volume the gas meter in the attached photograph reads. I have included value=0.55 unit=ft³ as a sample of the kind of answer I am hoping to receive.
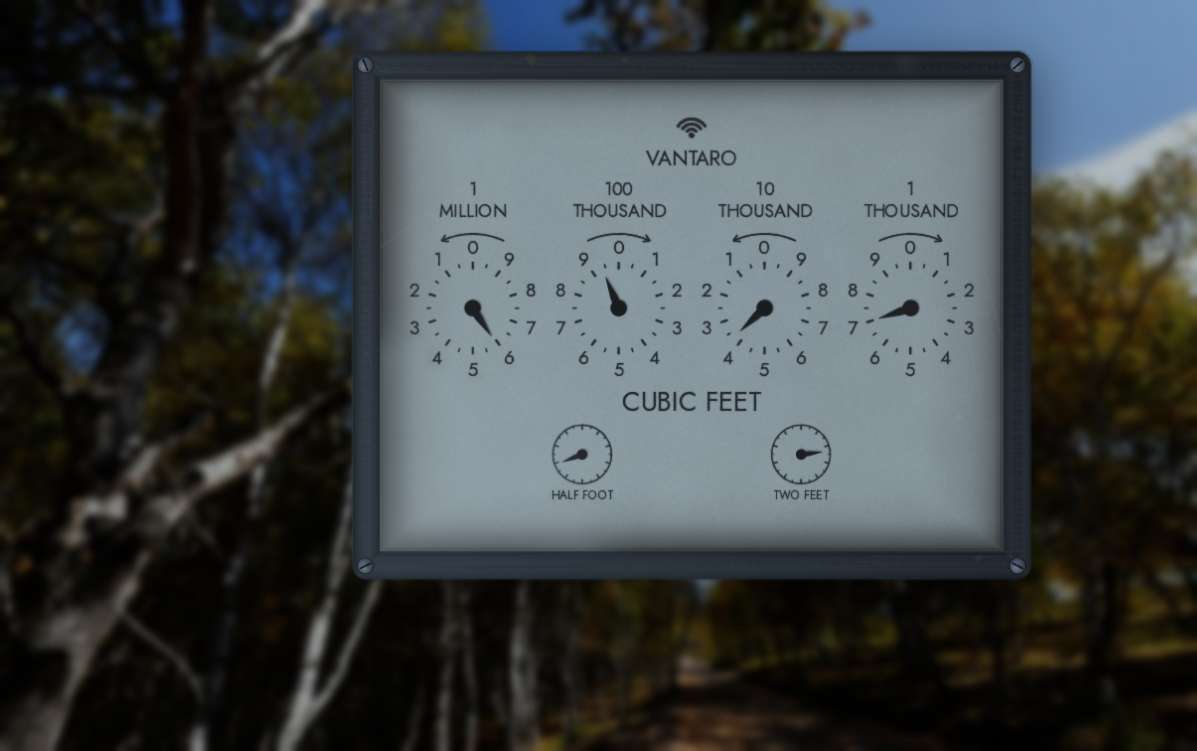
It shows value=593700 unit=ft³
